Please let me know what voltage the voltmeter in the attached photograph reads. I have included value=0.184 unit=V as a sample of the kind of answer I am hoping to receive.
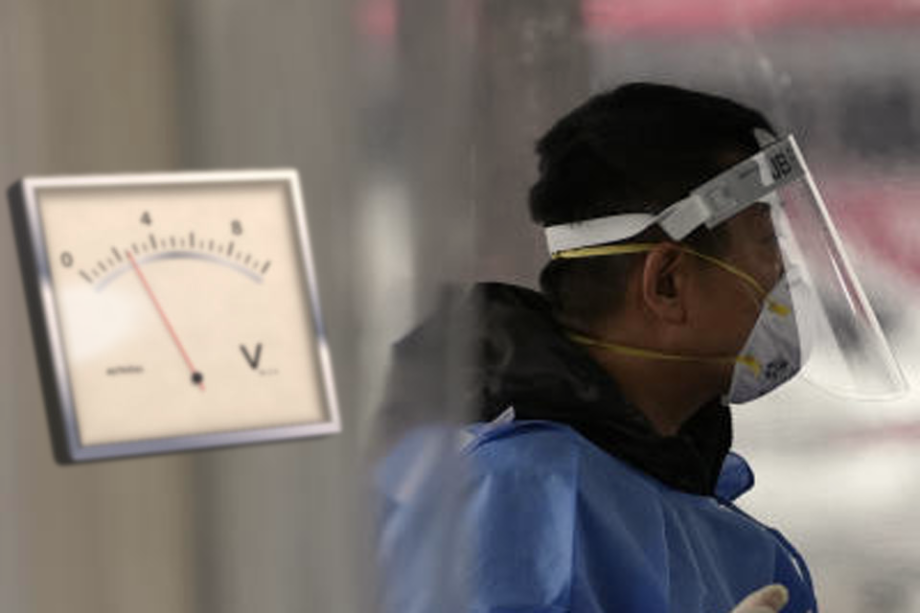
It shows value=2.5 unit=V
